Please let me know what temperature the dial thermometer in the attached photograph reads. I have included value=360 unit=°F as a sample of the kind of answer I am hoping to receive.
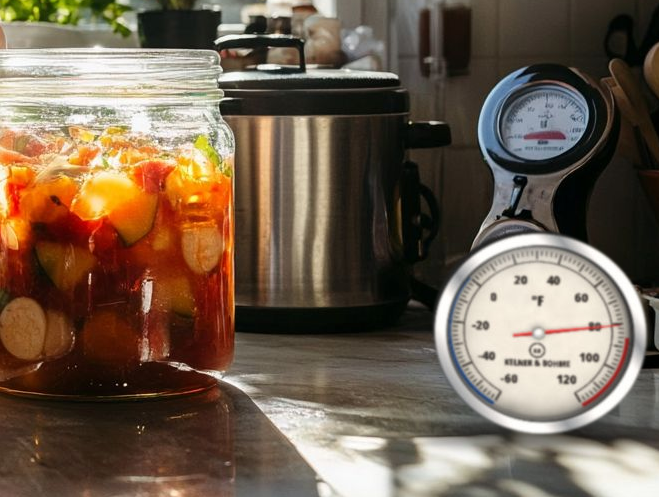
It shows value=80 unit=°F
